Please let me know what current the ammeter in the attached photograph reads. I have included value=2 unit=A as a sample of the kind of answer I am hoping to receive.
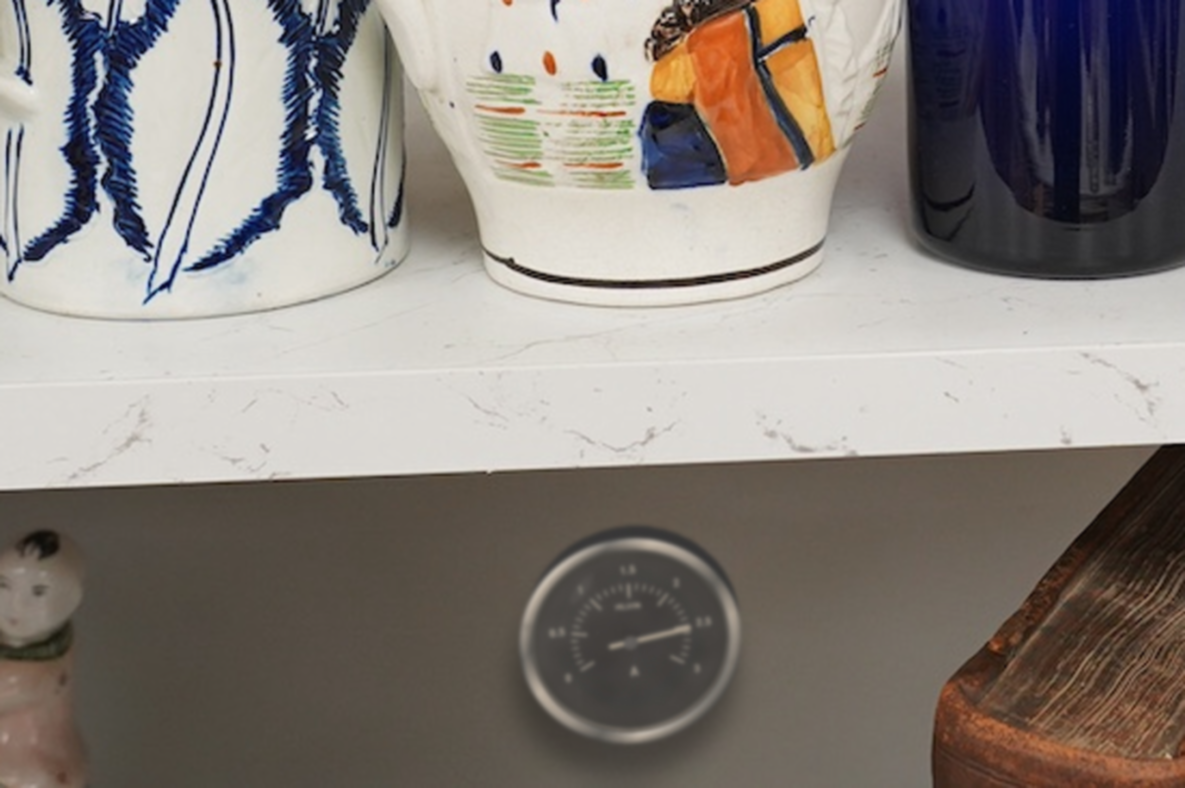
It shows value=2.5 unit=A
